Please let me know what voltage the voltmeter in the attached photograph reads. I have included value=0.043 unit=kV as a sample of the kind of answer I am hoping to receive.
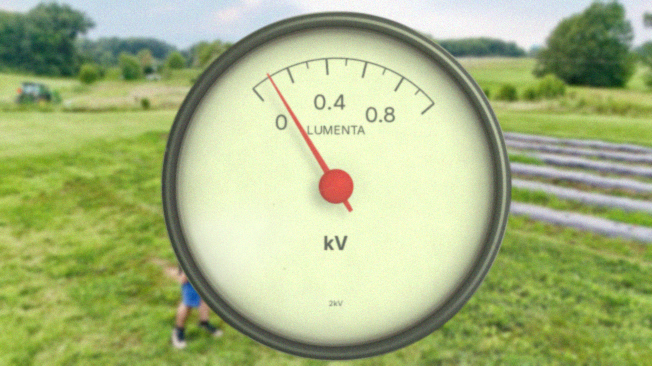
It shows value=0.1 unit=kV
